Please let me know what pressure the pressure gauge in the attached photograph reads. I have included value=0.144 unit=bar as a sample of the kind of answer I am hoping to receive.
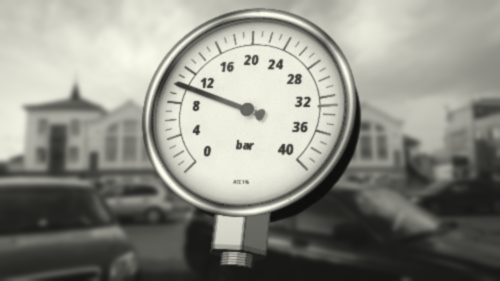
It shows value=10 unit=bar
